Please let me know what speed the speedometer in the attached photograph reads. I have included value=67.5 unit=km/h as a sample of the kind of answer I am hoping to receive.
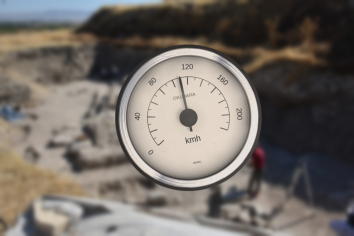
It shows value=110 unit=km/h
